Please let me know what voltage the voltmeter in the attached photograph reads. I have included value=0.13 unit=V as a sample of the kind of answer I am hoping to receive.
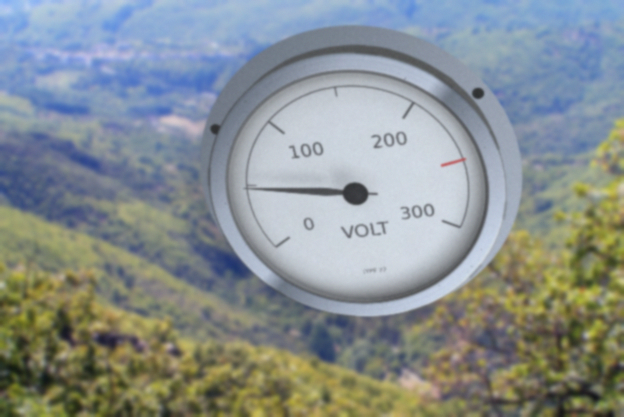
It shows value=50 unit=V
